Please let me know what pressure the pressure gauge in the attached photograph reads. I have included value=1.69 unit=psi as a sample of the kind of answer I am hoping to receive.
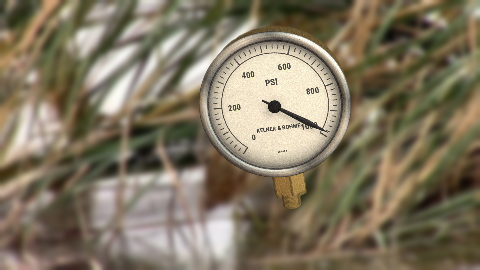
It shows value=980 unit=psi
